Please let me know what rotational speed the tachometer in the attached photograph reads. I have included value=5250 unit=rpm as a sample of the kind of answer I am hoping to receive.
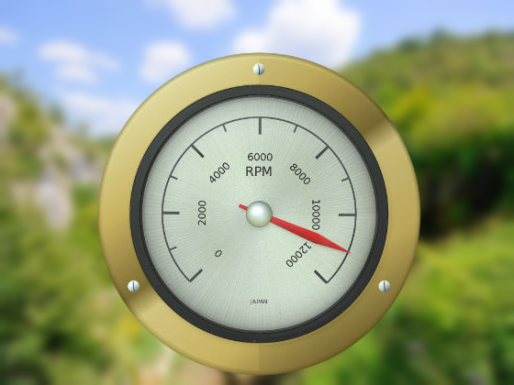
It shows value=11000 unit=rpm
